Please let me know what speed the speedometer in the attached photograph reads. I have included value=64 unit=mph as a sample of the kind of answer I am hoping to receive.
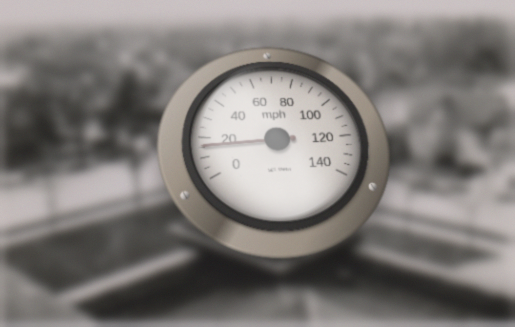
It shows value=15 unit=mph
